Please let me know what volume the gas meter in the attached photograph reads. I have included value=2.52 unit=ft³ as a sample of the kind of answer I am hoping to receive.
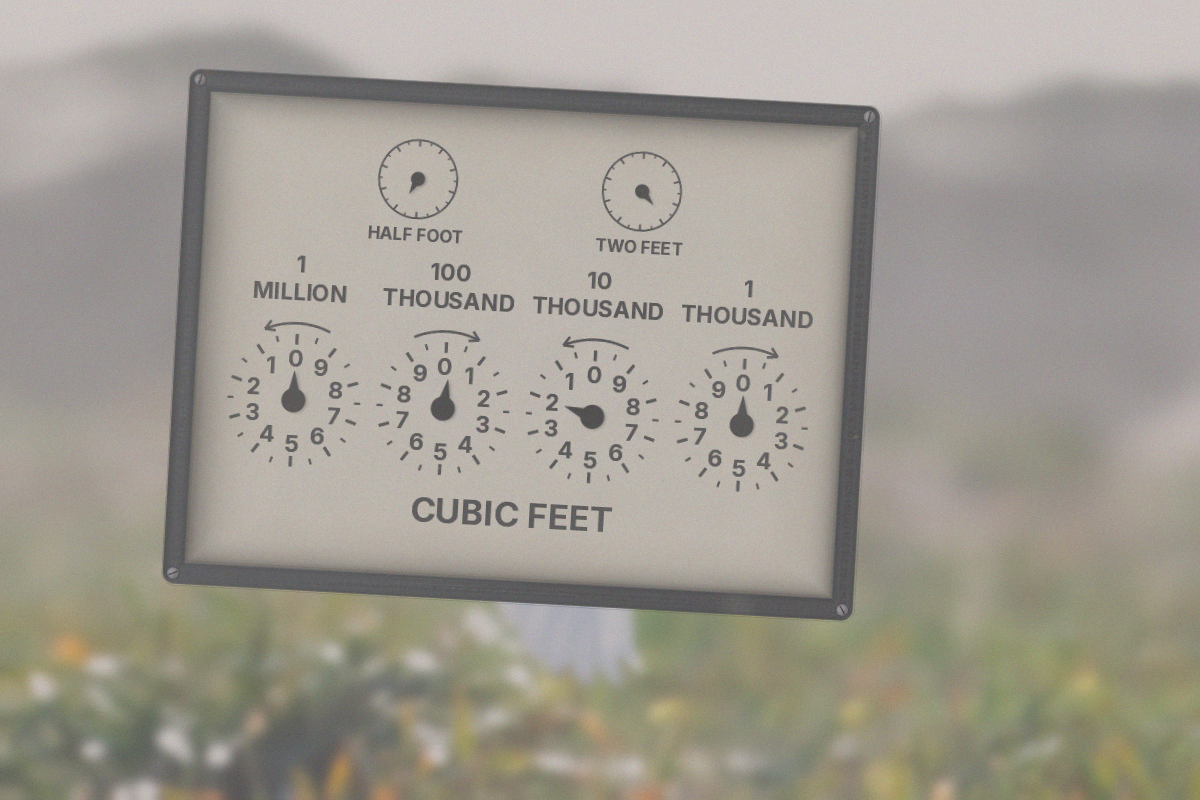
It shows value=2000 unit=ft³
